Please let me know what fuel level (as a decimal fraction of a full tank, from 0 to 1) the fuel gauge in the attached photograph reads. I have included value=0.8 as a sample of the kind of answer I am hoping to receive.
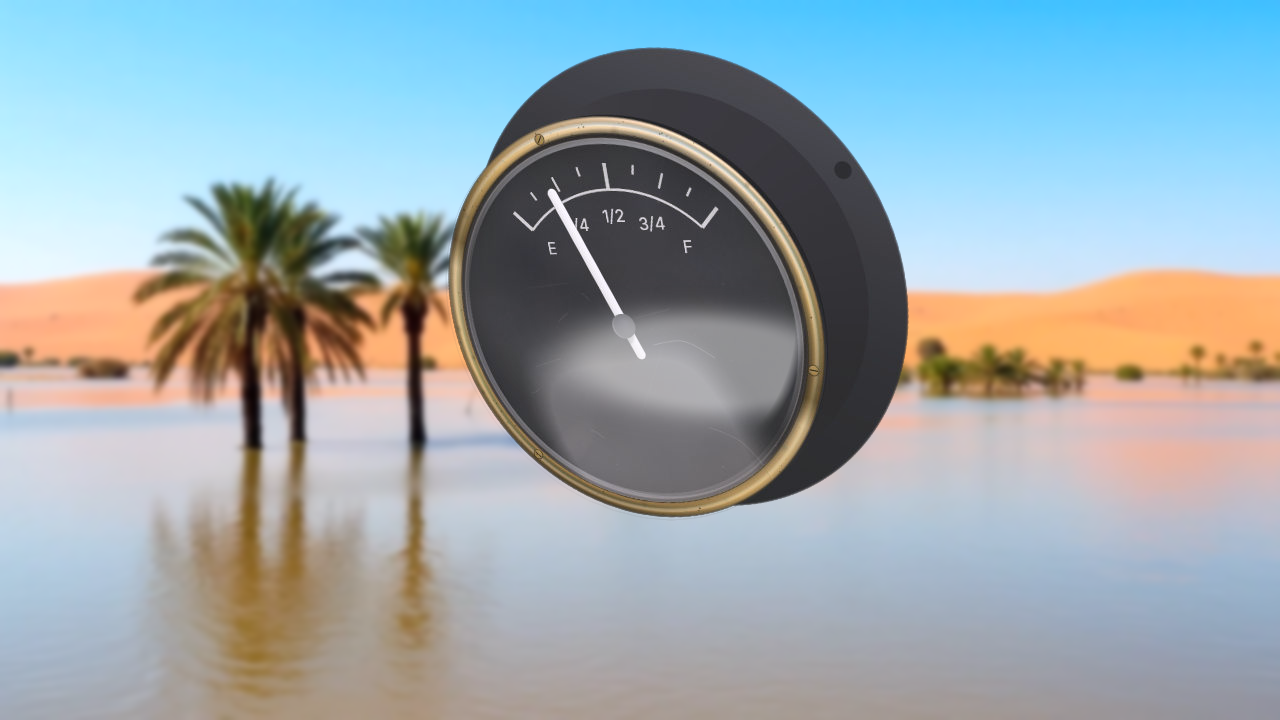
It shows value=0.25
